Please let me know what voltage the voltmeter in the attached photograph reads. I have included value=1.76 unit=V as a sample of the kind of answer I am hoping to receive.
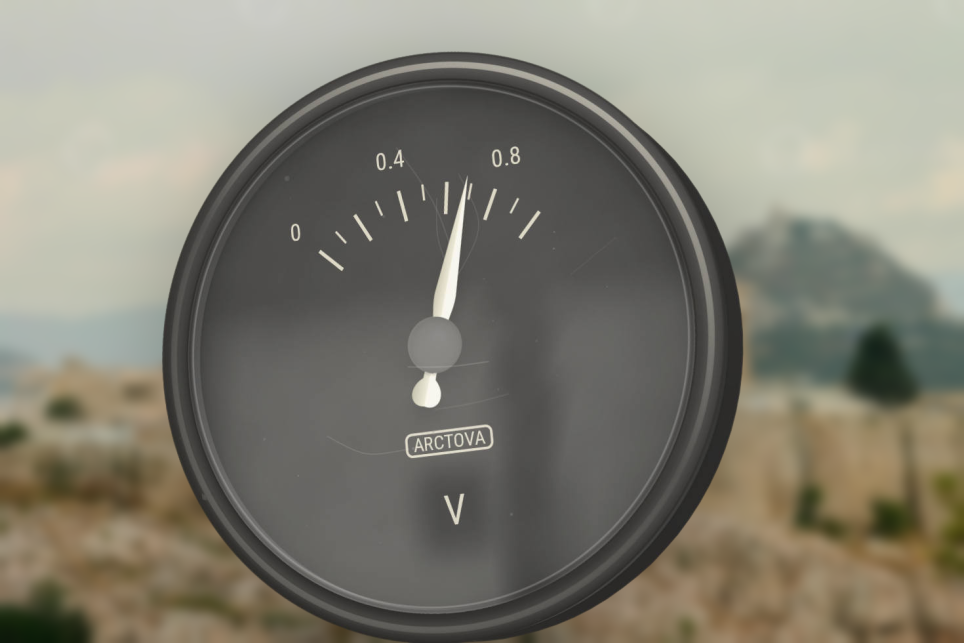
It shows value=0.7 unit=V
